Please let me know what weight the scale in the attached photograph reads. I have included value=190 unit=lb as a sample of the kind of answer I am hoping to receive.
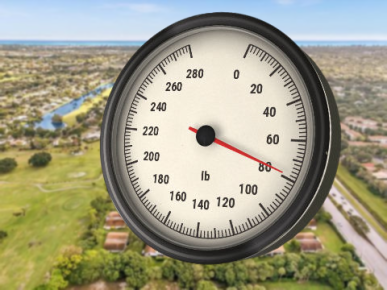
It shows value=78 unit=lb
